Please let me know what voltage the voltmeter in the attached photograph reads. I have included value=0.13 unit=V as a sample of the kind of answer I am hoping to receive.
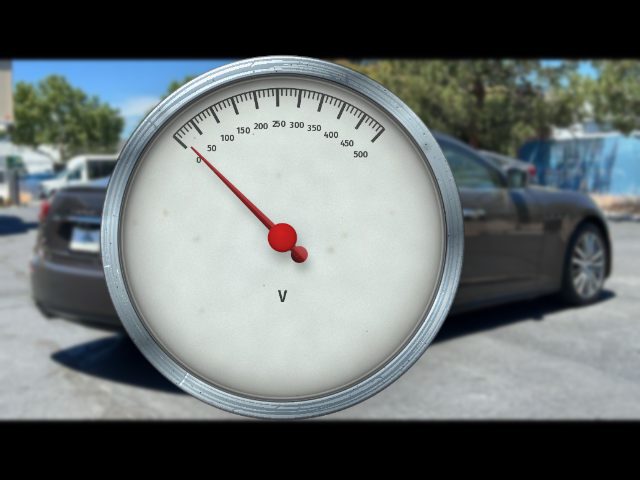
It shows value=10 unit=V
